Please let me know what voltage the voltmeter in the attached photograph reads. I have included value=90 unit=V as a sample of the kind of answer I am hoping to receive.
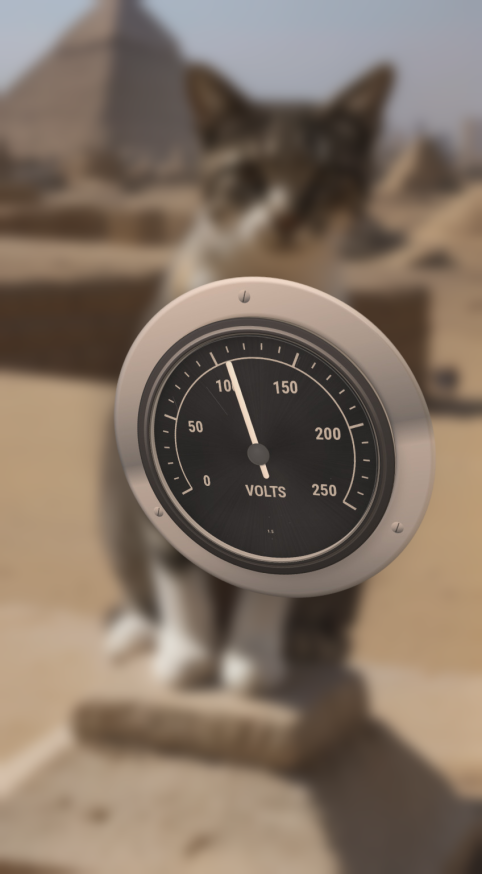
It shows value=110 unit=V
